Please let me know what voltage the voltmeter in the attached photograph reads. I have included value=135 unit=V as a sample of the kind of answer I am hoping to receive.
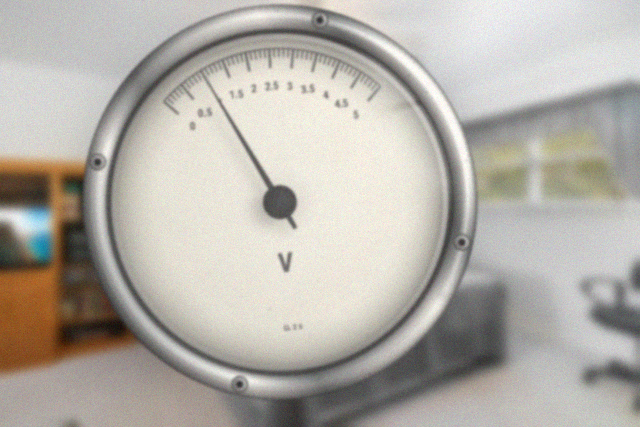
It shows value=1 unit=V
